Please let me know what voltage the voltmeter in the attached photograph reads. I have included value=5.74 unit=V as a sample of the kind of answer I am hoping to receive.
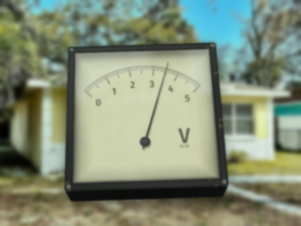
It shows value=3.5 unit=V
